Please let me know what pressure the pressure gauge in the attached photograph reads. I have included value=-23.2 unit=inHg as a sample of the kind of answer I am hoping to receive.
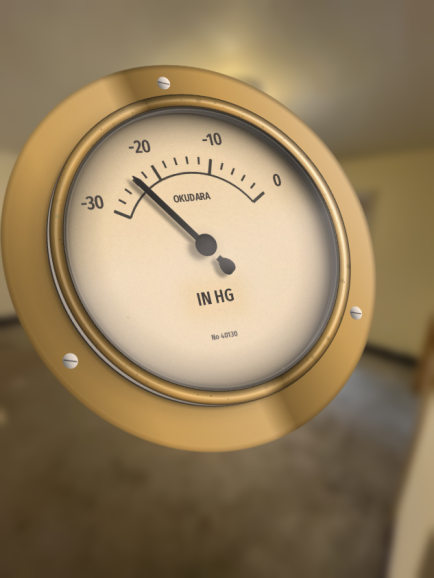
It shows value=-24 unit=inHg
